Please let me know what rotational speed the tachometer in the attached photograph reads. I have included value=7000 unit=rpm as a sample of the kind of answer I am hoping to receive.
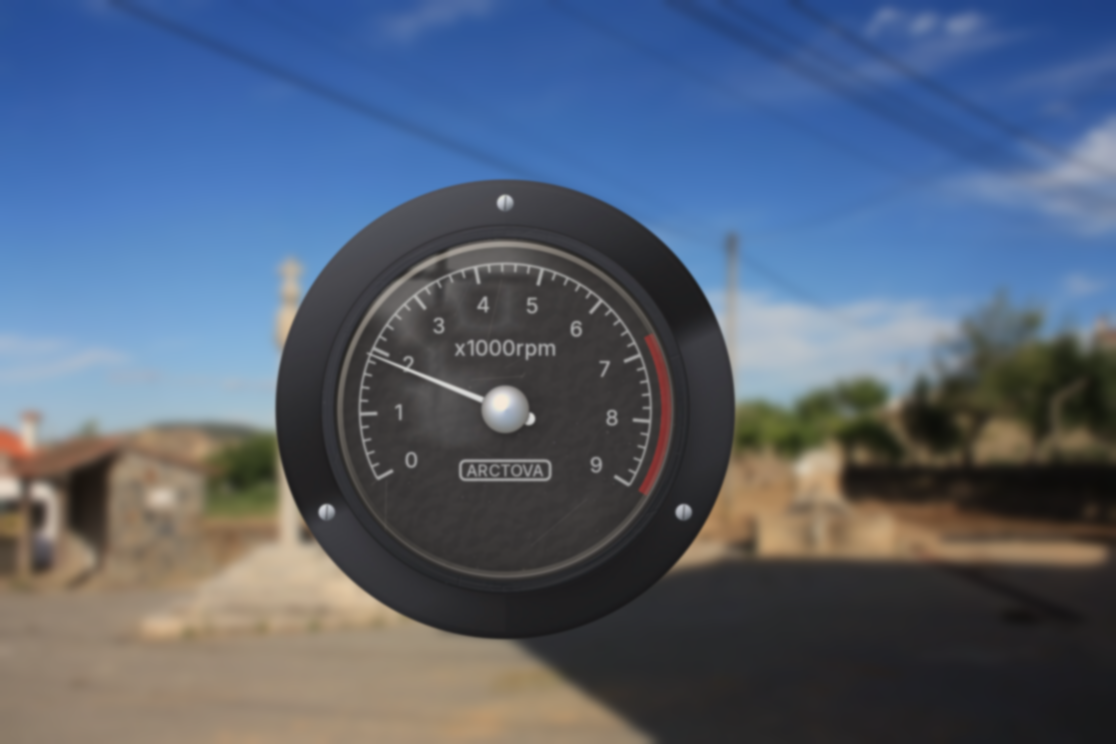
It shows value=1900 unit=rpm
